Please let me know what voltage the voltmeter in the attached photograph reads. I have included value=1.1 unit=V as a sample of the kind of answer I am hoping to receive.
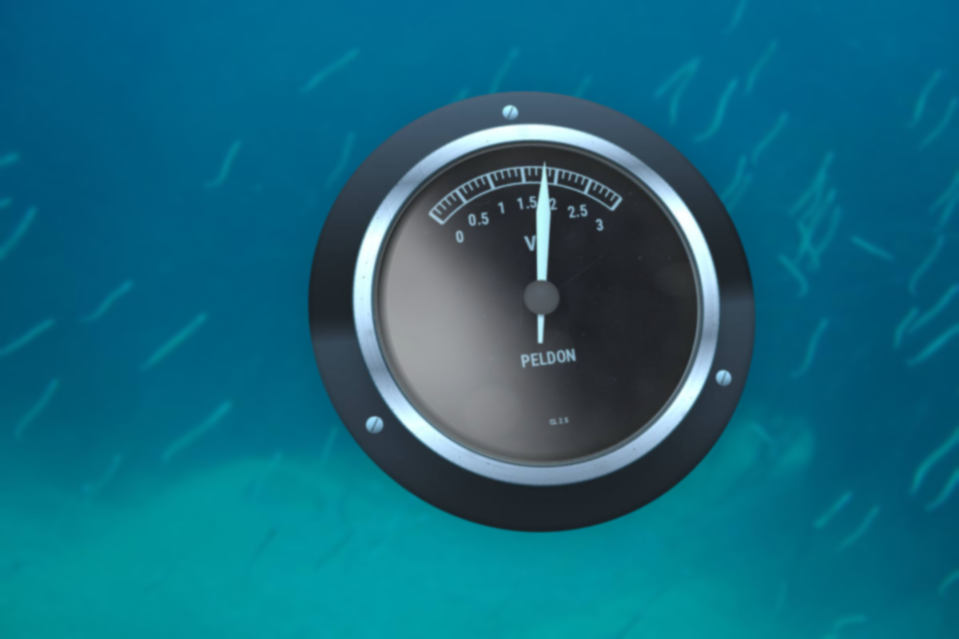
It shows value=1.8 unit=V
